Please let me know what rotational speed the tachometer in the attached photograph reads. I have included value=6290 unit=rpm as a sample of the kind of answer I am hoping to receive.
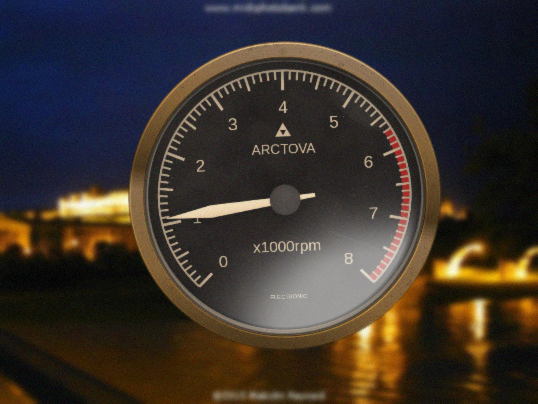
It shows value=1100 unit=rpm
